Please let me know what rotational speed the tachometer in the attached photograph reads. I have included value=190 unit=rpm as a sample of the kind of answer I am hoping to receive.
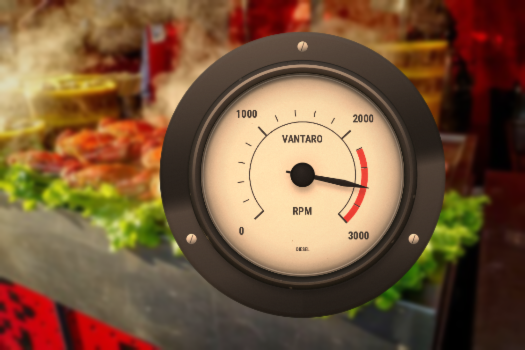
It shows value=2600 unit=rpm
